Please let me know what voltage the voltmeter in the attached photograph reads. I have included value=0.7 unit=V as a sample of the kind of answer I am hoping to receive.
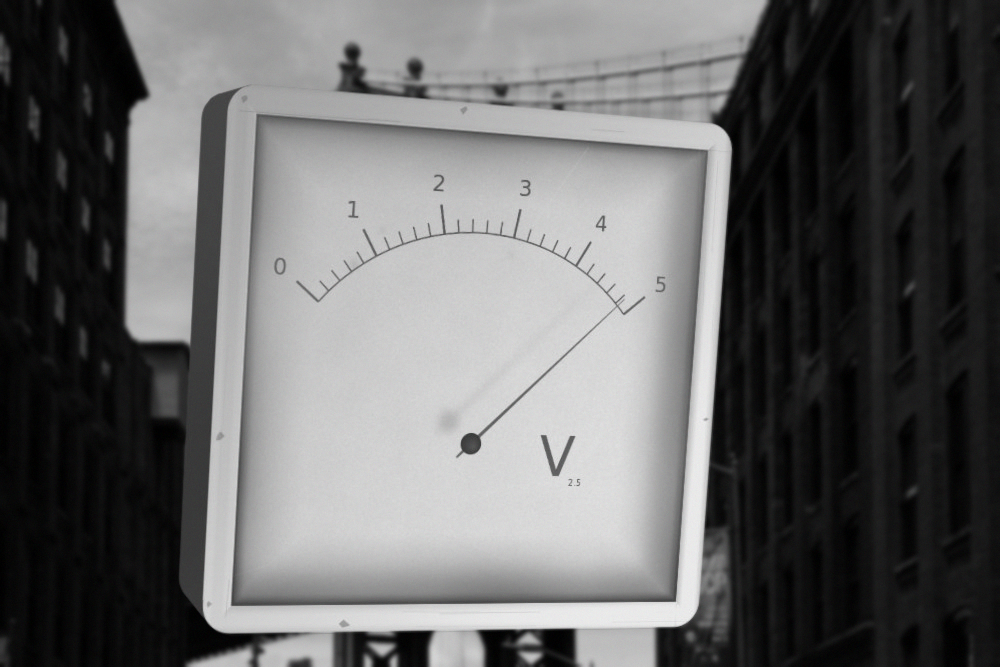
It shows value=4.8 unit=V
